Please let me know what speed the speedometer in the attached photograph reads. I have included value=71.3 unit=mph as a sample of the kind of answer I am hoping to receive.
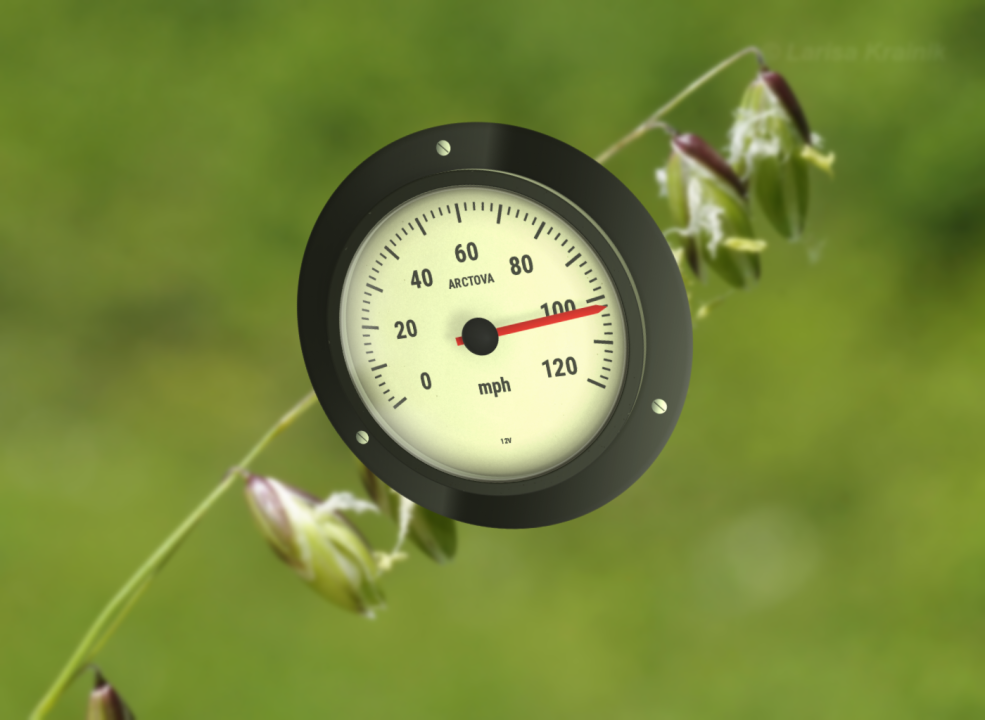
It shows value=102 unit=mph
